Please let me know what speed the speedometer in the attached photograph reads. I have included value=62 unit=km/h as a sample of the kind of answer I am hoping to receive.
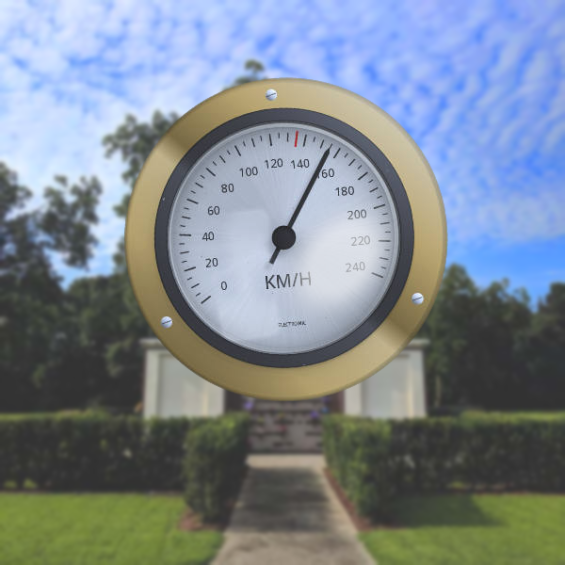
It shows value=155 unit=km/h
